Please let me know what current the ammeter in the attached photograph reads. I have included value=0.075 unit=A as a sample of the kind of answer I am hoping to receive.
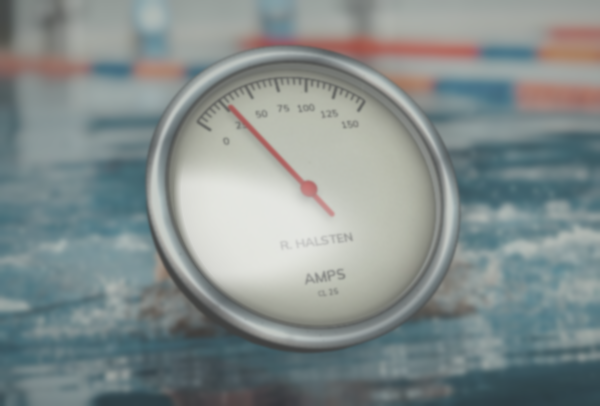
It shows value=25 unit=A
